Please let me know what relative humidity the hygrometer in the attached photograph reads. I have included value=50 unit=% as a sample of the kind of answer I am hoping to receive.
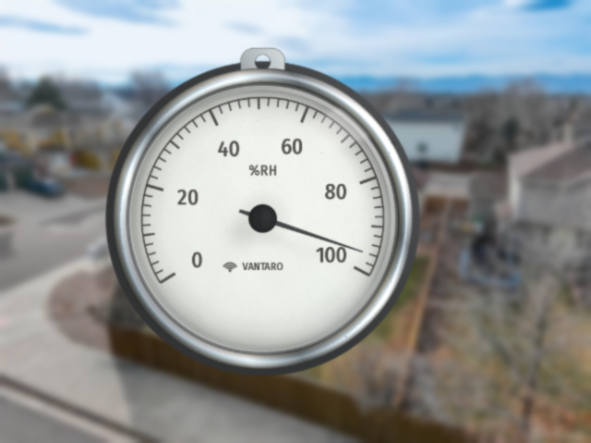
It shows value=96 unit=%
